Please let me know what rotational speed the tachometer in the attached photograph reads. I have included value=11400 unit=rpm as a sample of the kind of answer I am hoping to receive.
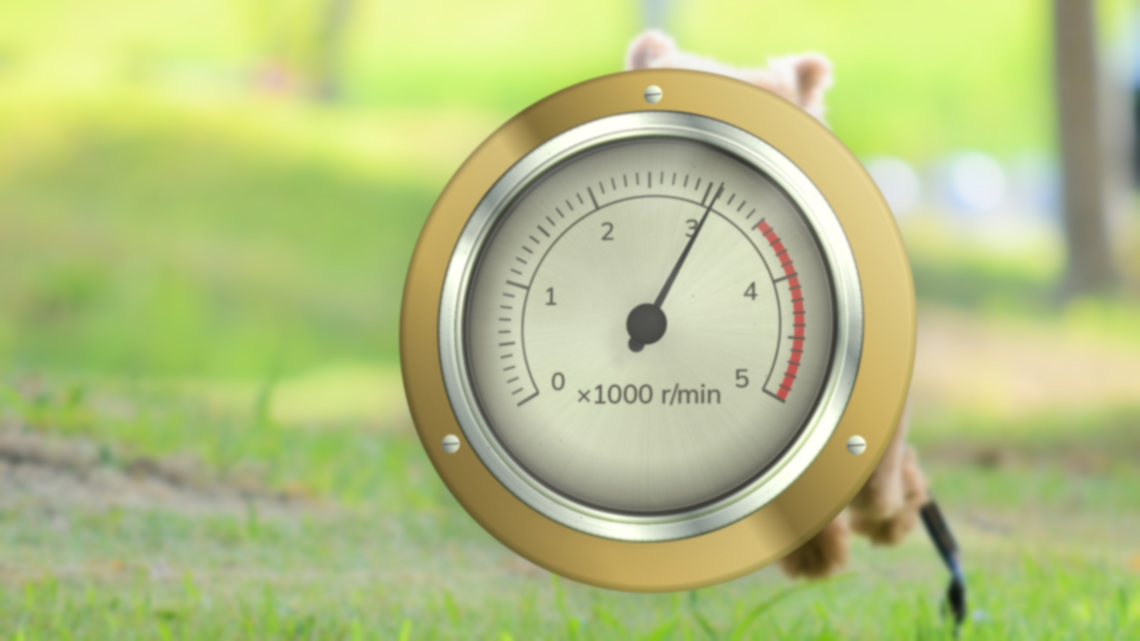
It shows value=3100 unit=rpm
